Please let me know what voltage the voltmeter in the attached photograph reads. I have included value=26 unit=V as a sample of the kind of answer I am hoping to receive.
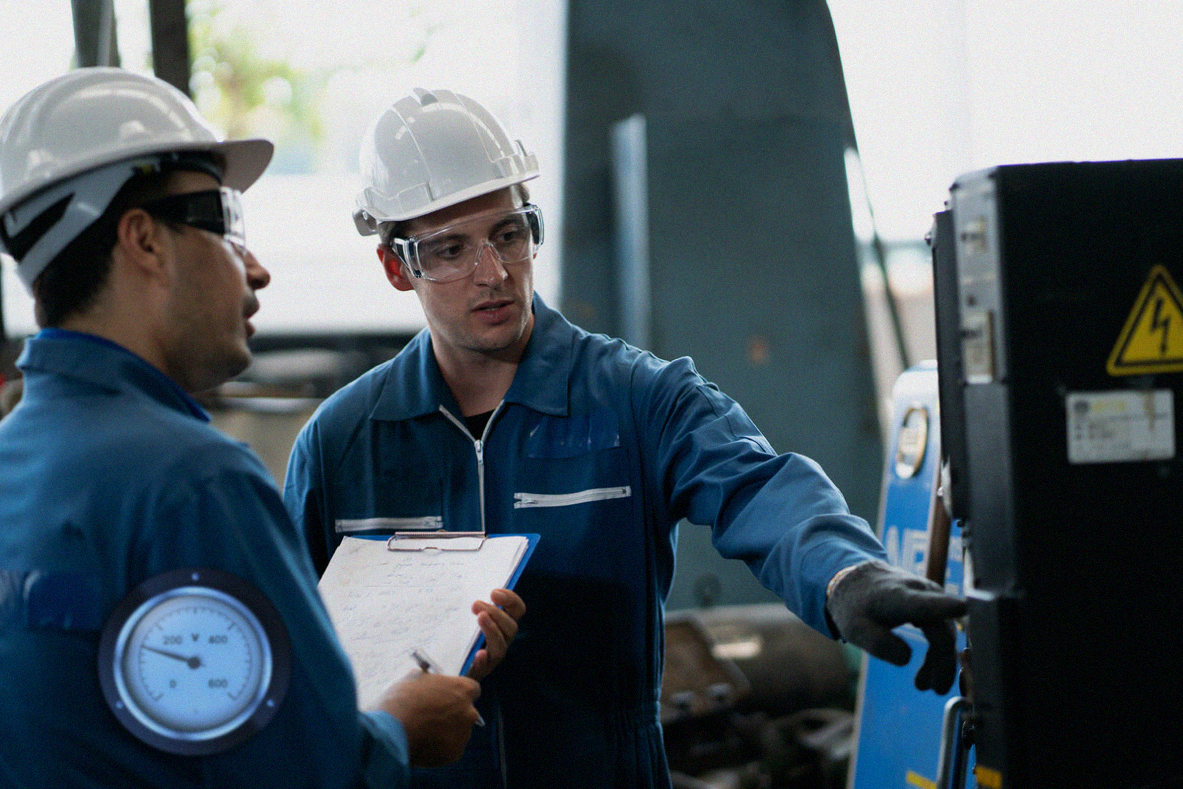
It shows value=140 unit=V
